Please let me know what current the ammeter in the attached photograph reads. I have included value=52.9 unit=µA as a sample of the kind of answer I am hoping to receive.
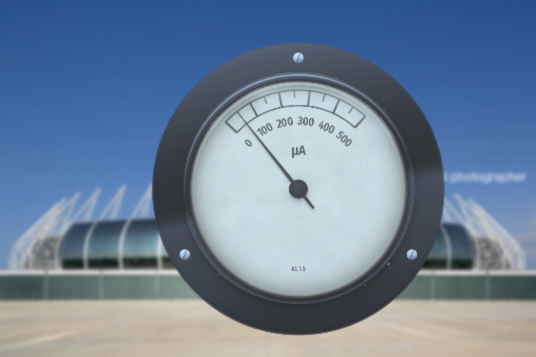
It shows value=50 unit=µA
